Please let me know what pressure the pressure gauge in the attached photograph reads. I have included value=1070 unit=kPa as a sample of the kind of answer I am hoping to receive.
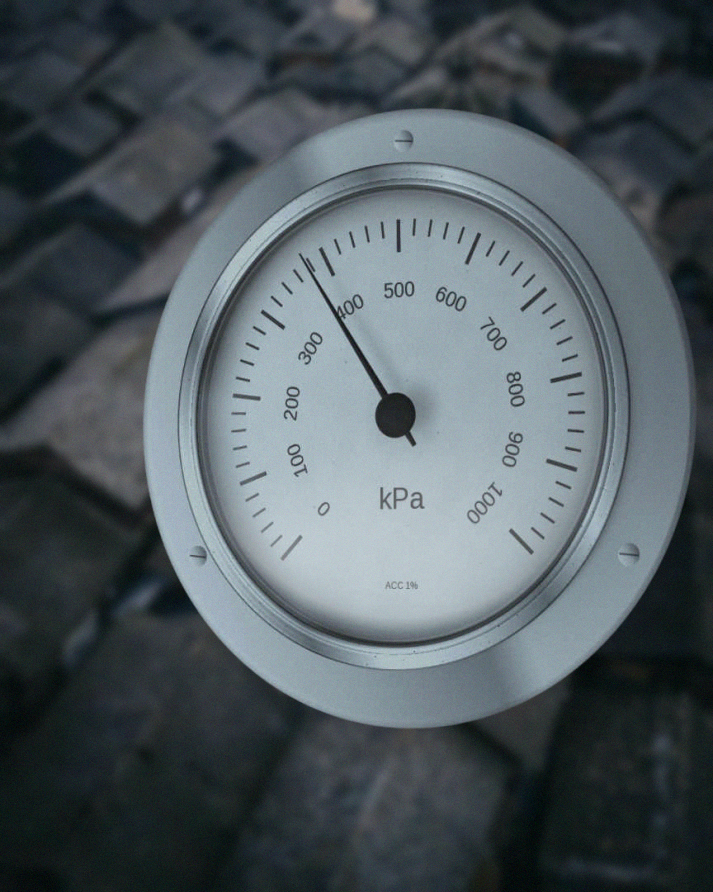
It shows value=380 unit=kPa
